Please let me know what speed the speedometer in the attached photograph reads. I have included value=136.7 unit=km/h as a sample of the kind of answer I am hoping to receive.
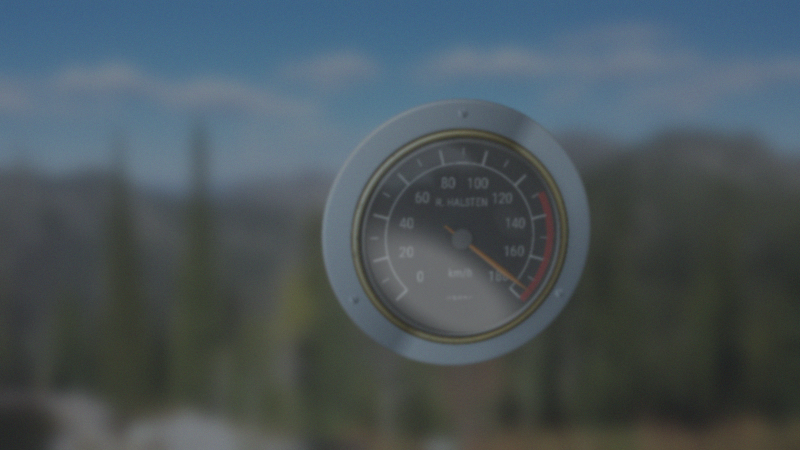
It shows value=175 unit=km/h
